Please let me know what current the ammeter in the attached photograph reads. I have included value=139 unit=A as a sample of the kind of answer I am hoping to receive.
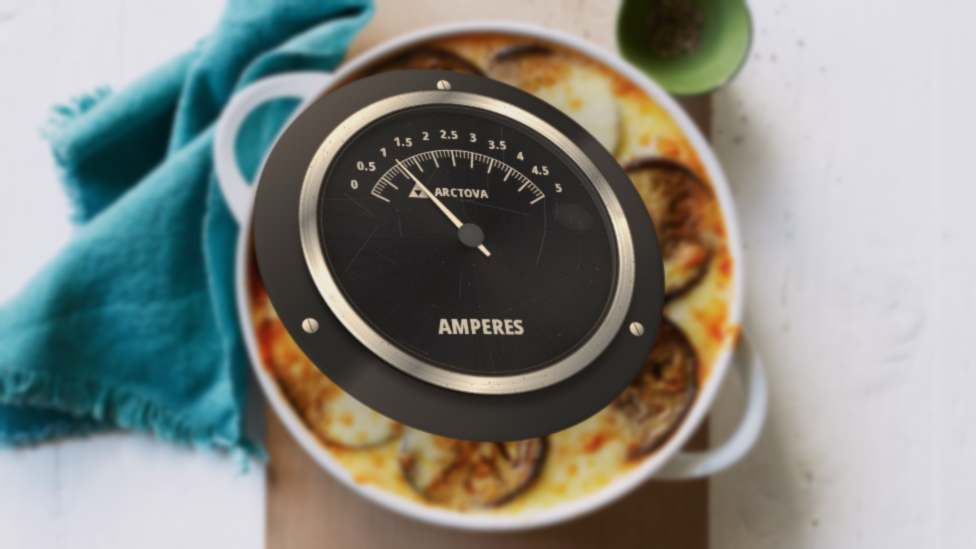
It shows value=1 unit=A
